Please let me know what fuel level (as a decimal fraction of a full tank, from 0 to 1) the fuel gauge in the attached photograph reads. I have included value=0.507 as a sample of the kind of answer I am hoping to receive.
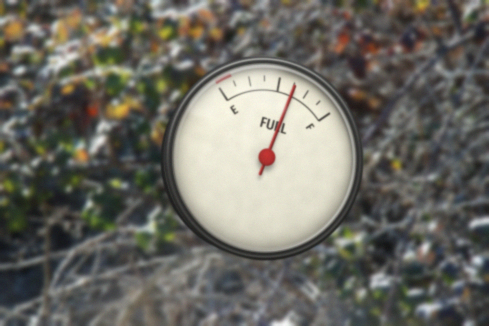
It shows value=0.625
